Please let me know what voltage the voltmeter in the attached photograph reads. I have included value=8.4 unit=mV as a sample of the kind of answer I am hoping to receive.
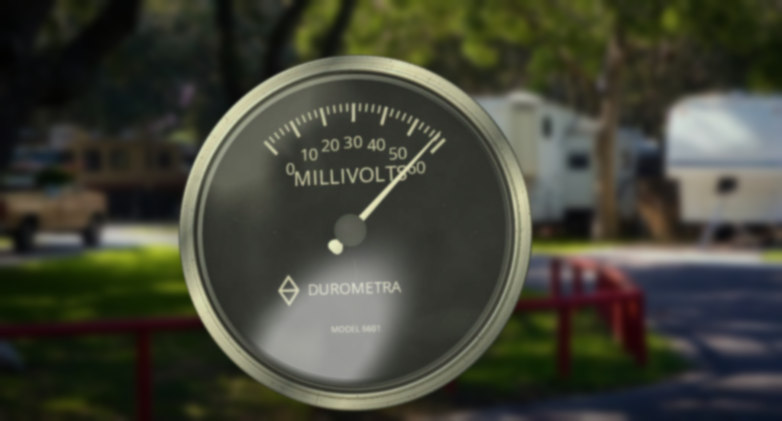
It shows value=58 unit=mV
